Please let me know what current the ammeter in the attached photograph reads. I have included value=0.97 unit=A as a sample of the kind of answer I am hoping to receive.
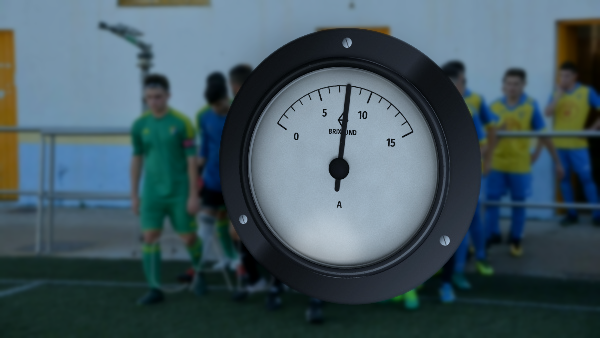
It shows value=8 unit=A
